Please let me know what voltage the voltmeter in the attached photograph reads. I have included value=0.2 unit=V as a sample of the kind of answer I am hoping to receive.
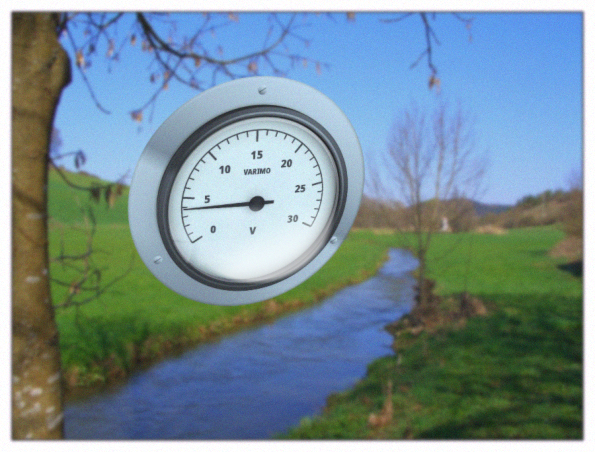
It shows value=4 unit=V
